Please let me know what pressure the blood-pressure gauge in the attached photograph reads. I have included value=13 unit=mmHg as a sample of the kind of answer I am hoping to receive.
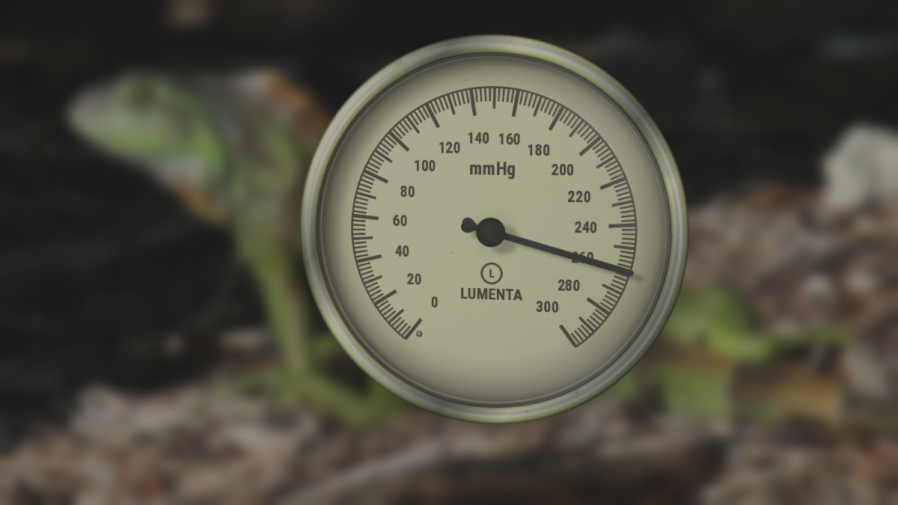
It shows value=260 unit=mmHg
